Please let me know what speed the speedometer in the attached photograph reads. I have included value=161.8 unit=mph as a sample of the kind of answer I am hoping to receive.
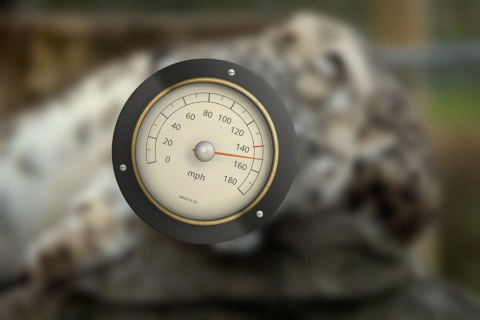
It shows value=150 unit=mph
